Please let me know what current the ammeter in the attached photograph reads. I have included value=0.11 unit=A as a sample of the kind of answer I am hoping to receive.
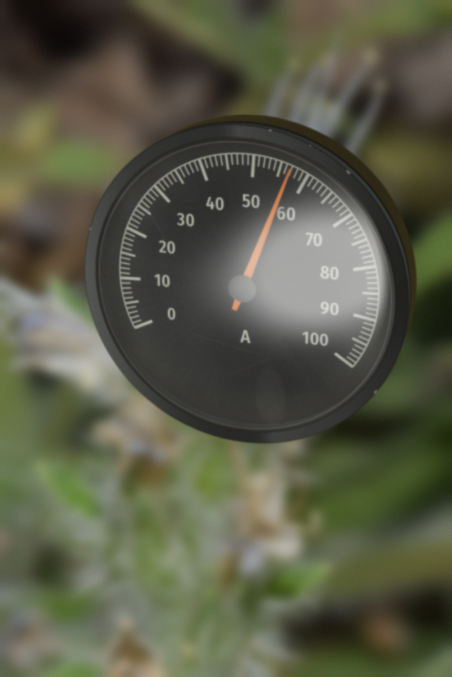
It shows value=57 unit=A
